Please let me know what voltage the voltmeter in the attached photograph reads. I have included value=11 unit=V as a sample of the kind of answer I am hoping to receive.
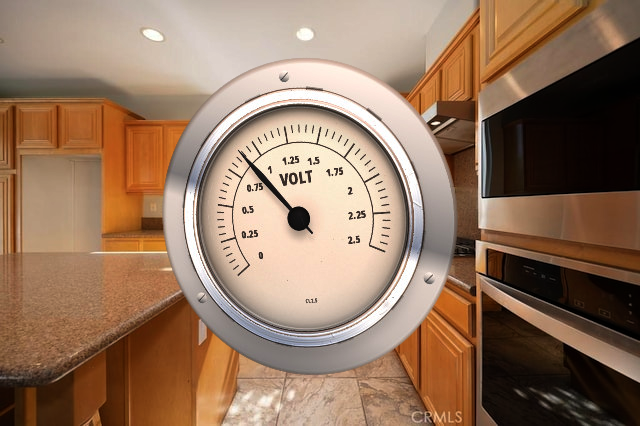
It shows value=0.9 unit=V
